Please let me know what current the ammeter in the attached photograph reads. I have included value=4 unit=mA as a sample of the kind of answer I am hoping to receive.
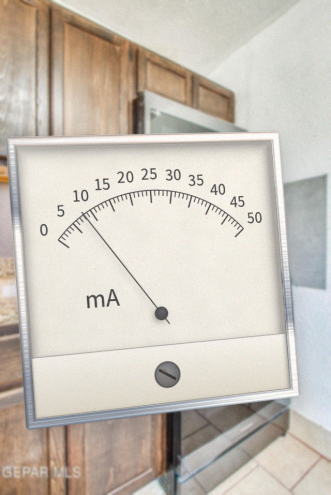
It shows value=8 unit=mA
